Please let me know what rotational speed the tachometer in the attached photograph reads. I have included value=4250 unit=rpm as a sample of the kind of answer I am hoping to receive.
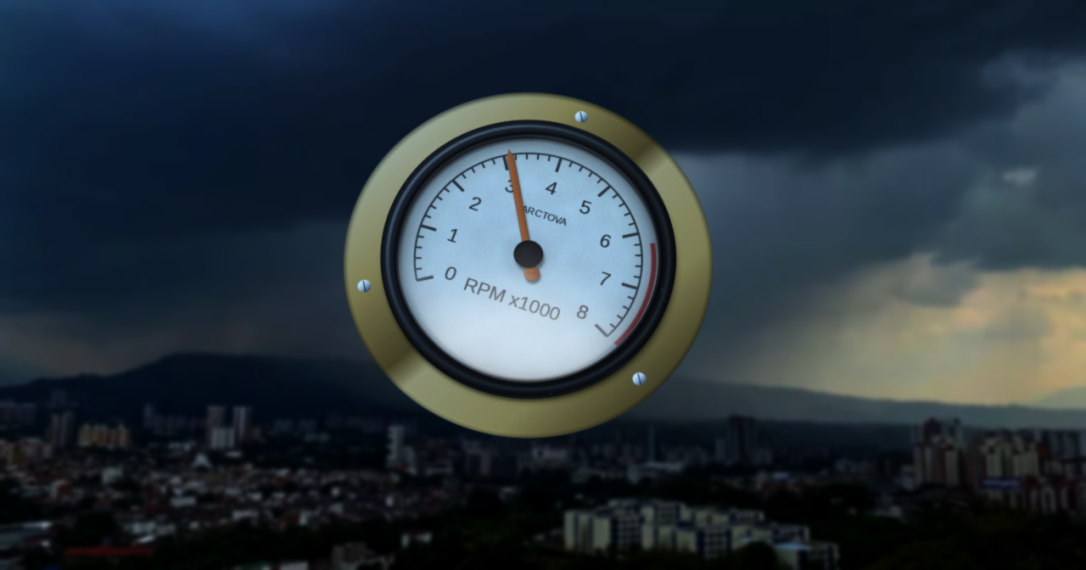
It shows value=3100 unit=rpm
